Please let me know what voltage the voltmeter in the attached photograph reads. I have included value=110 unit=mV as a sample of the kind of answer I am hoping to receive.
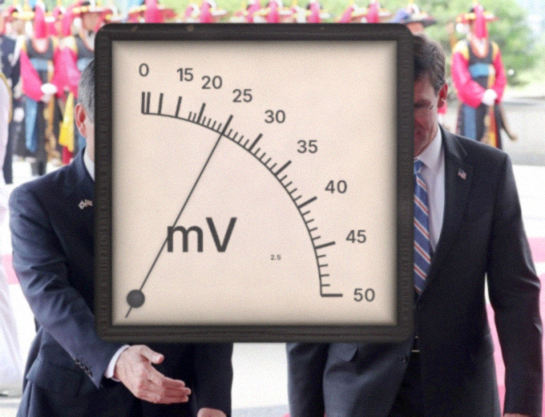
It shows value=25 unit=mV
